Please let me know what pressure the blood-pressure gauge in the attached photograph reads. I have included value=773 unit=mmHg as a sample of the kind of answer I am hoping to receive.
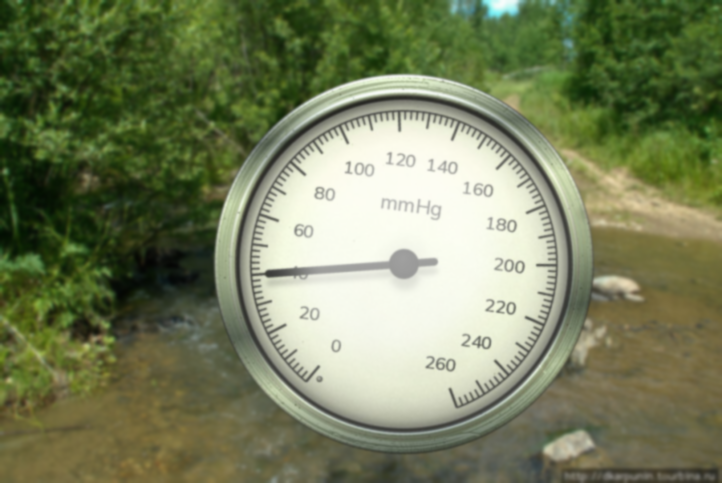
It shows value=40 unit=mmHg
